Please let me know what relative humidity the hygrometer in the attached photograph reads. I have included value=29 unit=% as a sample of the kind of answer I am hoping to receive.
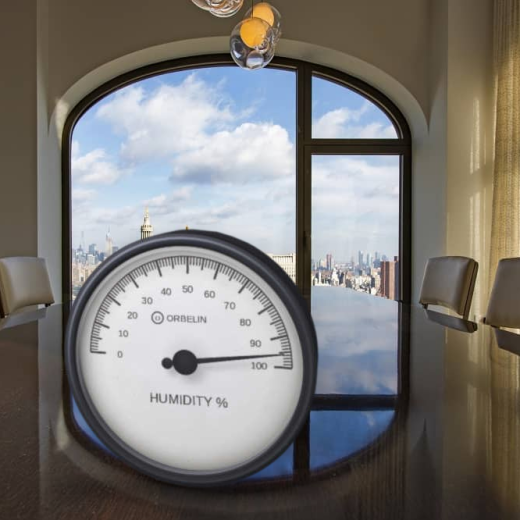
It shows value=95 unit=%
